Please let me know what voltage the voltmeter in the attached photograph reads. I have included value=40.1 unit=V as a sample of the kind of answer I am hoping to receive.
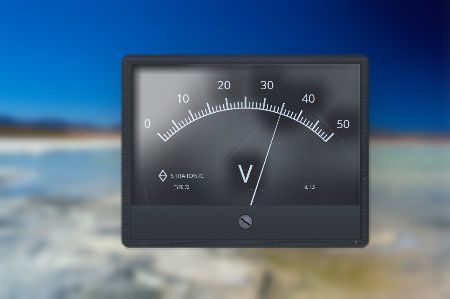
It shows value=35 unit=V
